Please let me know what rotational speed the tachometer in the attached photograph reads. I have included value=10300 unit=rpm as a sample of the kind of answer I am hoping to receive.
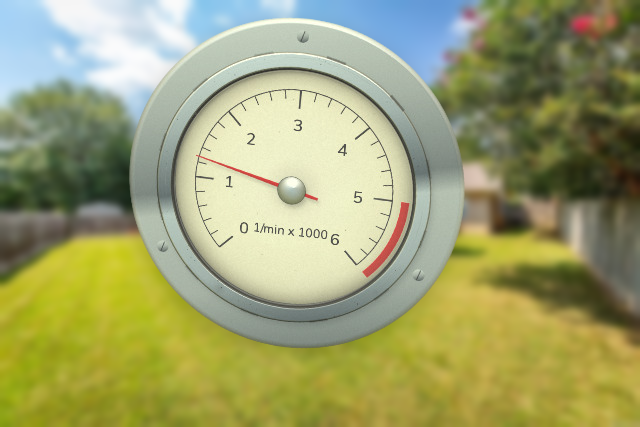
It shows value=1300 unit=rpm
